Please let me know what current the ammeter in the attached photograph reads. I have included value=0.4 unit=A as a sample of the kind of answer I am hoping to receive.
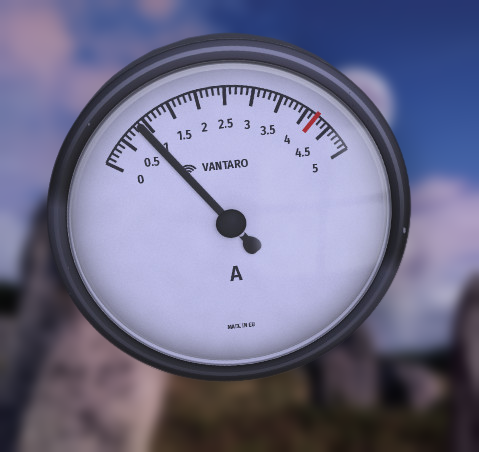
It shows value=0.9 unit=A
